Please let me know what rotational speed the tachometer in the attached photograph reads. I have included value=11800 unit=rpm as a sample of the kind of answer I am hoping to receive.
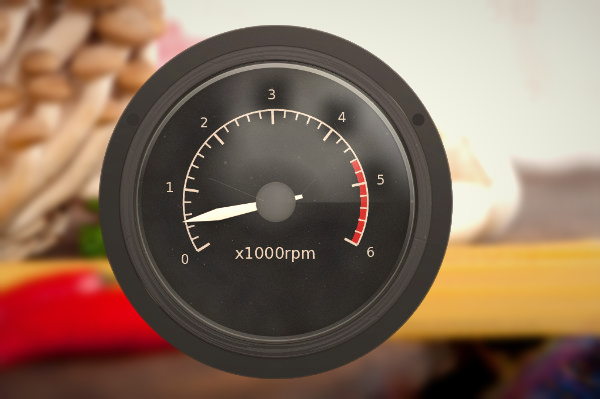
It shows value=500 unit=rpm
